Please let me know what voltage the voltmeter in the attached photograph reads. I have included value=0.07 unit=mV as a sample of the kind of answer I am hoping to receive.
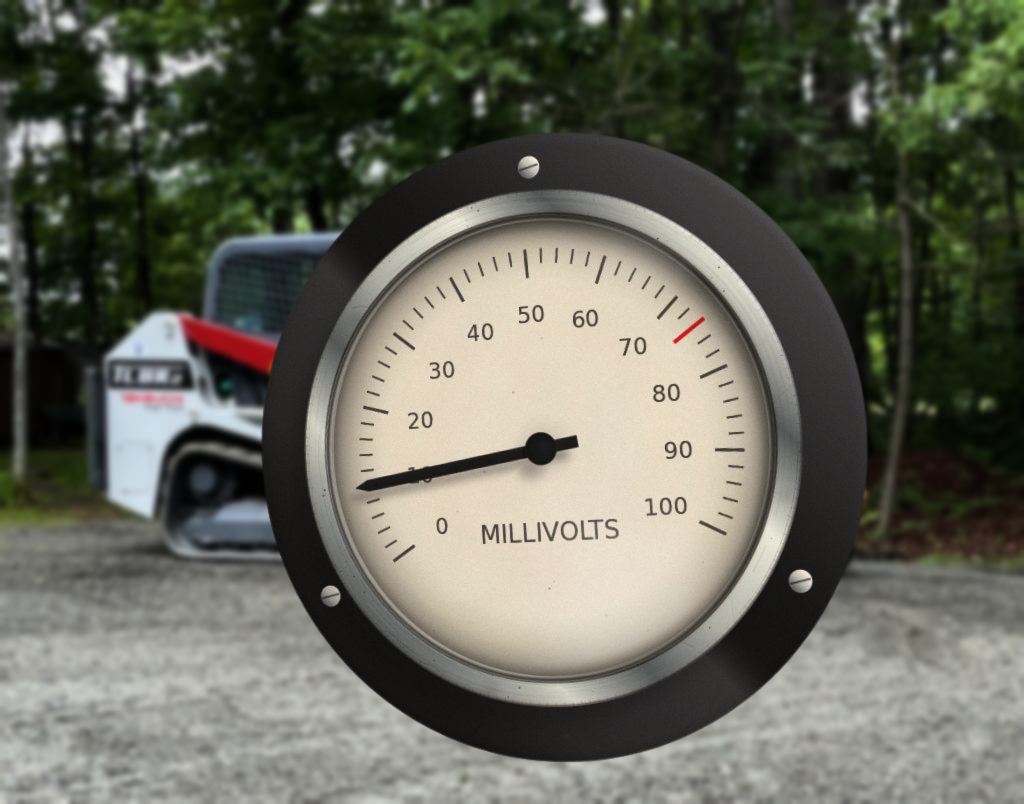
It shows value=10 unit=mV
